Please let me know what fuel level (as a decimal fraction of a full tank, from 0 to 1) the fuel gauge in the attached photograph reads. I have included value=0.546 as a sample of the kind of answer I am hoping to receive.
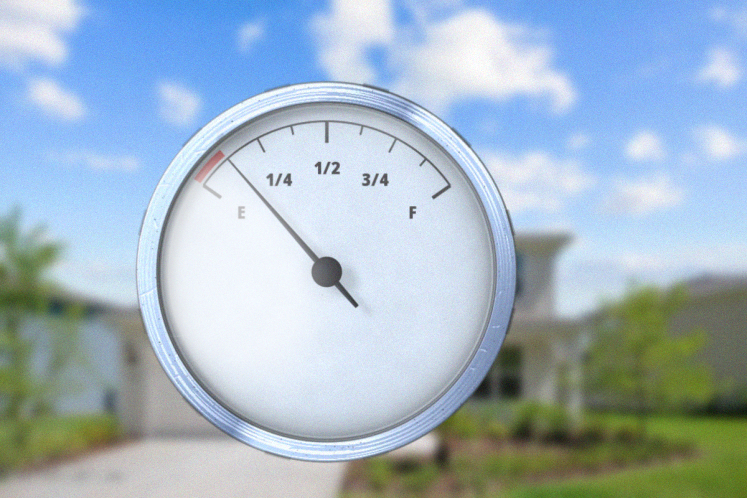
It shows value=0.125
